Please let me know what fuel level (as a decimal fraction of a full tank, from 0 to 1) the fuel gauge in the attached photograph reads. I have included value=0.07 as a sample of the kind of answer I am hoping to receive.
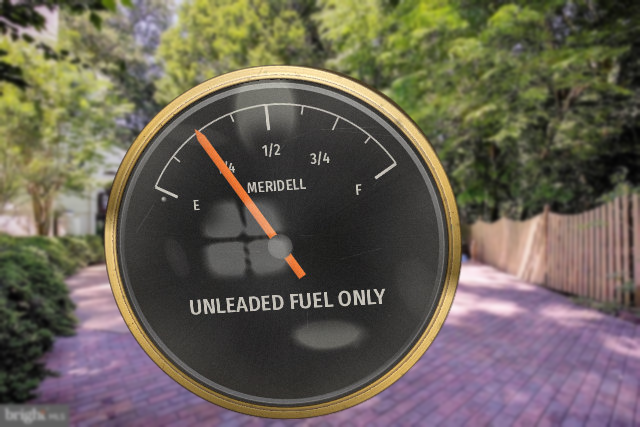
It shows value=0.25
